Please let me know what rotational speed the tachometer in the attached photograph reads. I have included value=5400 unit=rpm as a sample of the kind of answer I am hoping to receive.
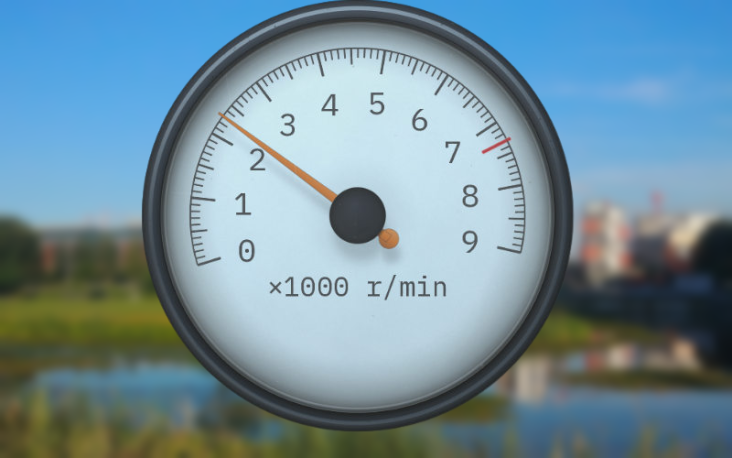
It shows value=2300 unit=rpm
